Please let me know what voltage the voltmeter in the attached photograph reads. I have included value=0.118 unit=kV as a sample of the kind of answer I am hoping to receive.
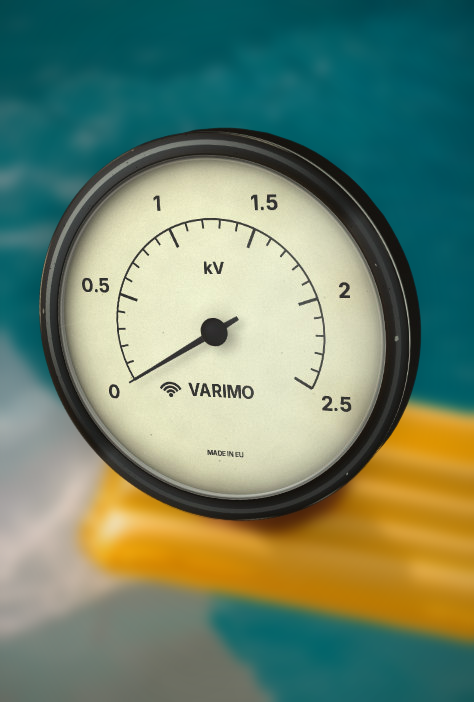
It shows value=0 unit=kV
